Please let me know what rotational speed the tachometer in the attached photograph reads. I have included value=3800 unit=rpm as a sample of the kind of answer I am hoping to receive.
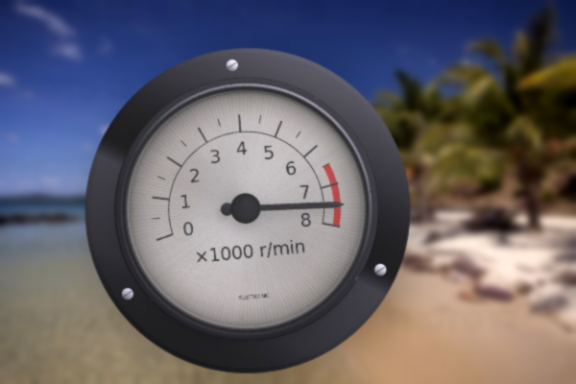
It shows value=7500 unit=rpm
